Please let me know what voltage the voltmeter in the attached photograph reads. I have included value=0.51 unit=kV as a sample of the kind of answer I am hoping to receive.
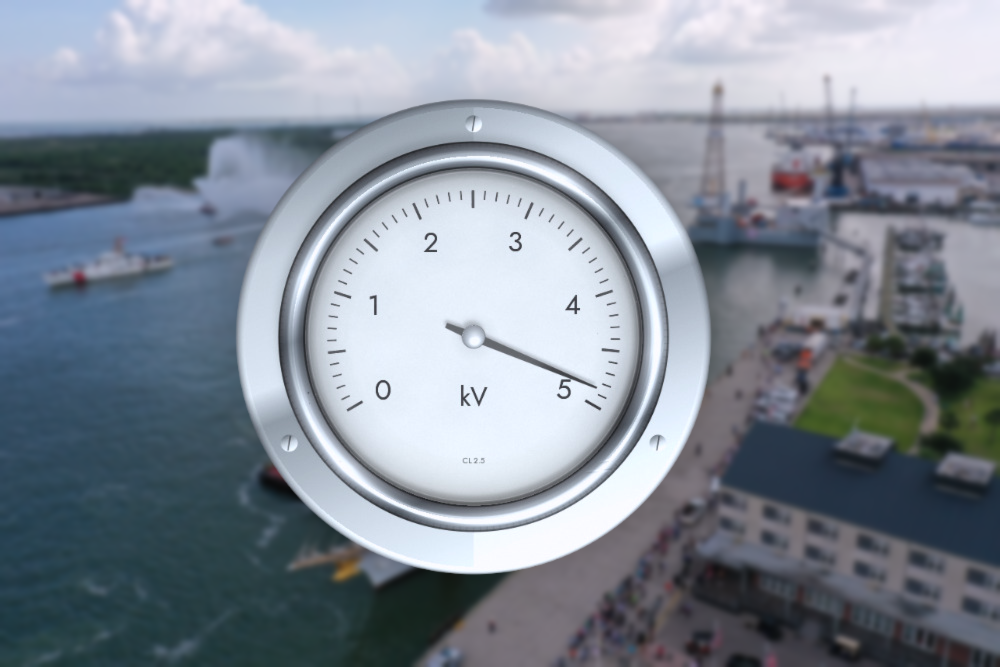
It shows value=4.85 unit=kV
